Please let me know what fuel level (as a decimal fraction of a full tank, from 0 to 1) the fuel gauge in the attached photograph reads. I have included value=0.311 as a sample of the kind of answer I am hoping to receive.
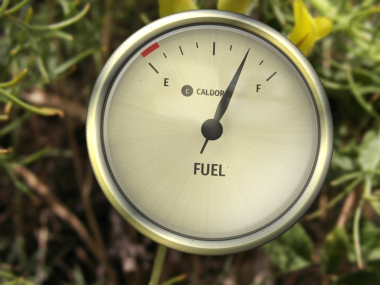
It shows value=0.75
